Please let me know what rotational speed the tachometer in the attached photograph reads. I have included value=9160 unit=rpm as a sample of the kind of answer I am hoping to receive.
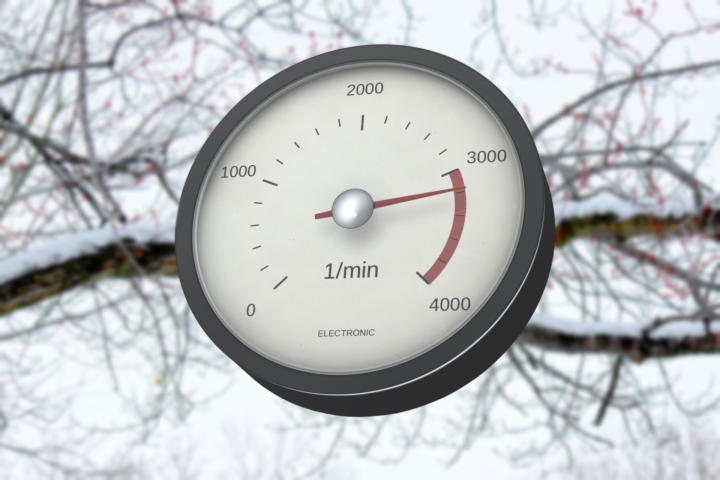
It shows value=3200 unit=rpm
